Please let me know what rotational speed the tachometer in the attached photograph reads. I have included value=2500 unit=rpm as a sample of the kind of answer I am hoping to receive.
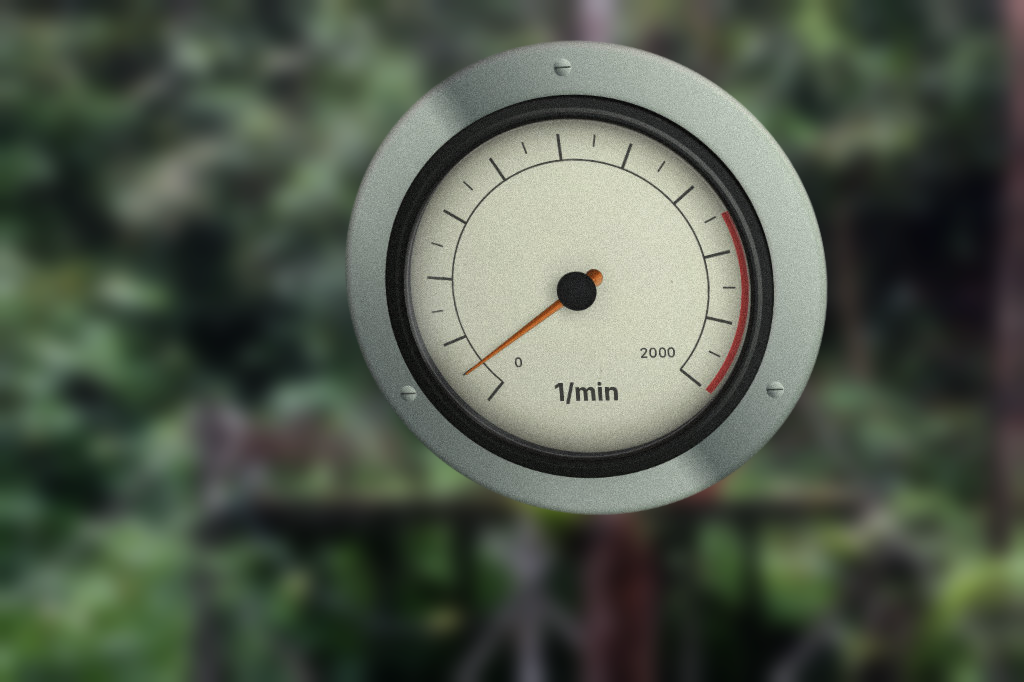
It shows value=100 unit=rpm
